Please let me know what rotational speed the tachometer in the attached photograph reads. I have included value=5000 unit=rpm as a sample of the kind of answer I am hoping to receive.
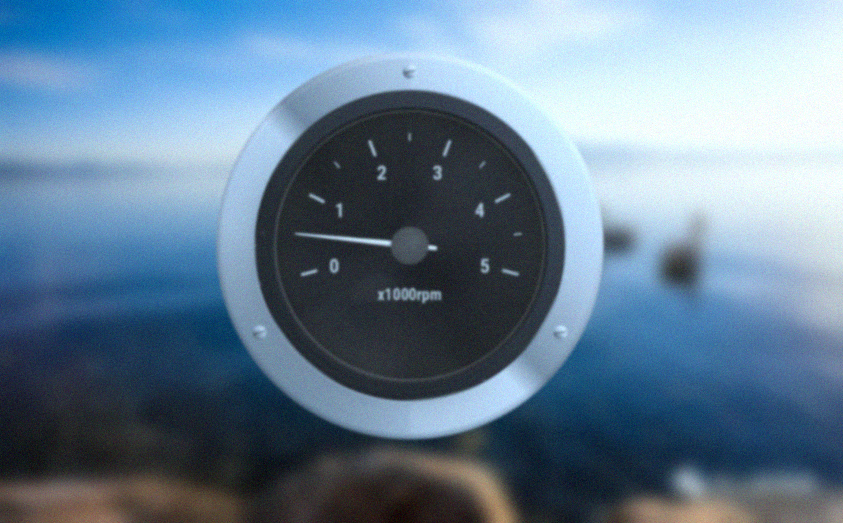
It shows value=500 unit=rpm
